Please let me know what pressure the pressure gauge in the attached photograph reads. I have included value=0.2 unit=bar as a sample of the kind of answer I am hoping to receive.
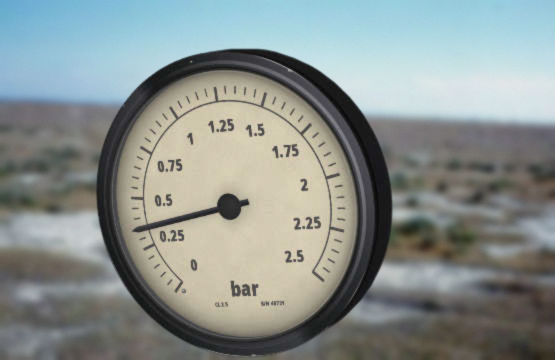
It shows value=0.35 unit=bar
